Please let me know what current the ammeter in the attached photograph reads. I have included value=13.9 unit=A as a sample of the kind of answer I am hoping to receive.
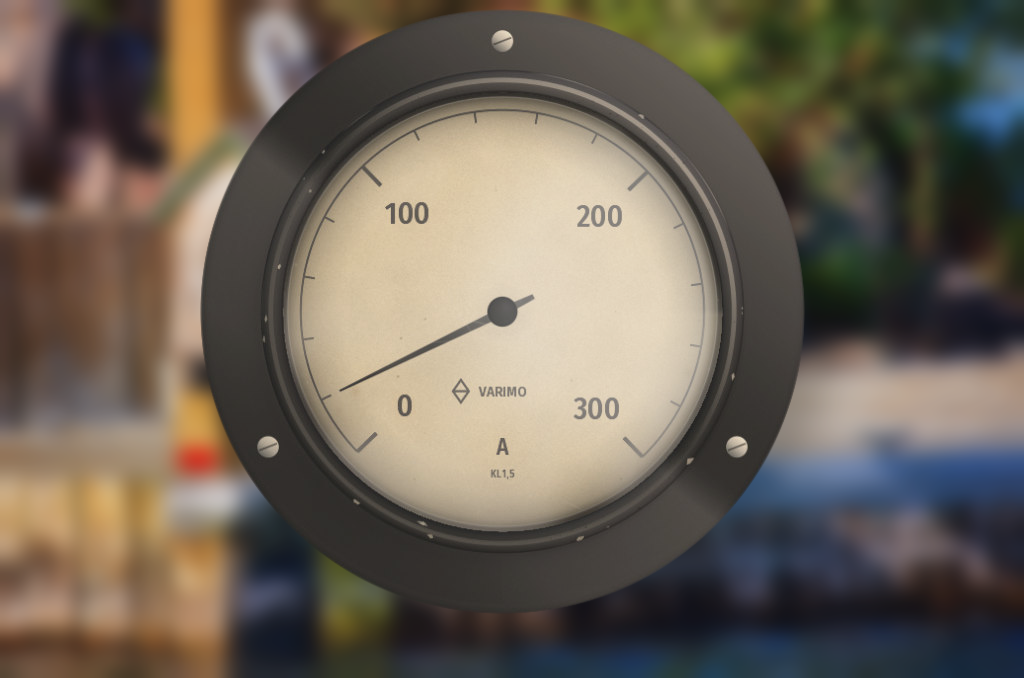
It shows value=20 unit=A
